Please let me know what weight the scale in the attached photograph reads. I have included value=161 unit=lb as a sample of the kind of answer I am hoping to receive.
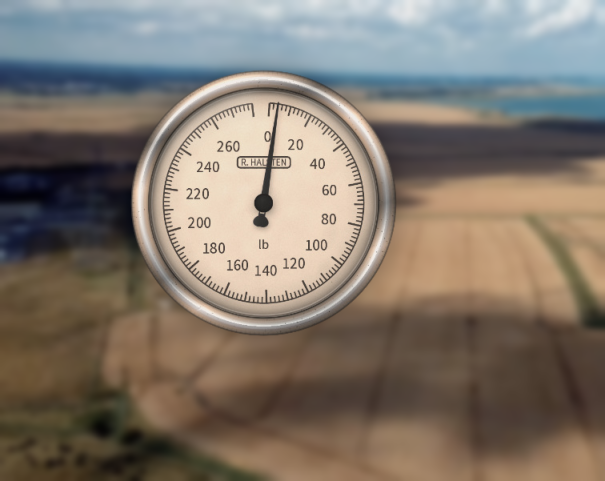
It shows value=4 unit=lb
